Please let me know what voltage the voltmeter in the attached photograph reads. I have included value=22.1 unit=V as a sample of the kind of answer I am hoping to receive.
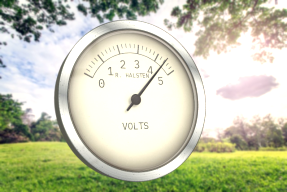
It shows value=4.4 unit=V
